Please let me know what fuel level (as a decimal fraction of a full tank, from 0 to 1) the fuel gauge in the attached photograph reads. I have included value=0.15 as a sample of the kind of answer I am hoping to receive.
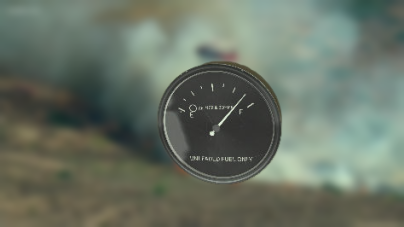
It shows value=0.875
